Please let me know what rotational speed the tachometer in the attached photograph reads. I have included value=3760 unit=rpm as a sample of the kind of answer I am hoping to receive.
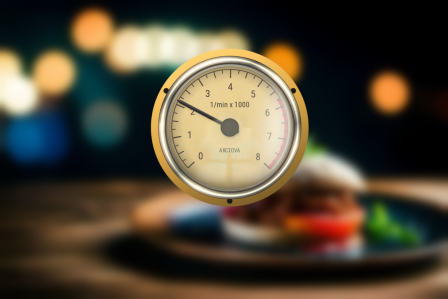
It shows value=2125 unit=rpm
